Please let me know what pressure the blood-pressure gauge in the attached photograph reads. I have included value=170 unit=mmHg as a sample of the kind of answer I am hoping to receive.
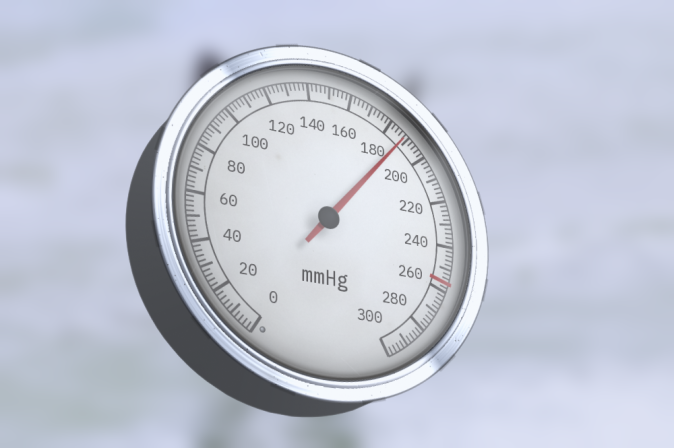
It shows value=188 unit=mmHg
